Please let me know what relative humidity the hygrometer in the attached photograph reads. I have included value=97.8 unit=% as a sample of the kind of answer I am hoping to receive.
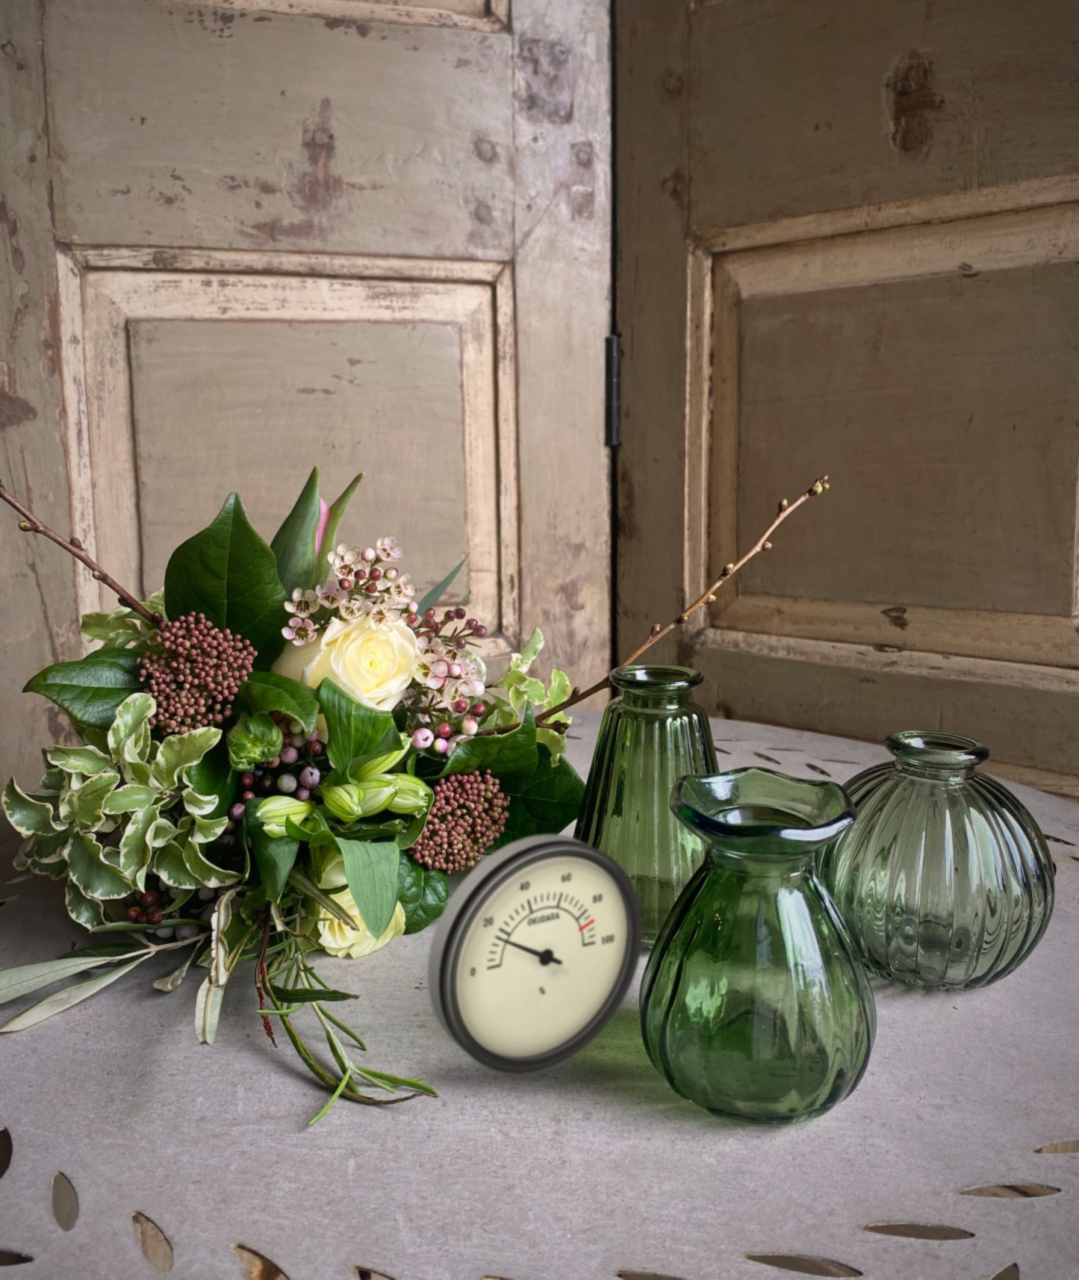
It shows value=16 unit=%
